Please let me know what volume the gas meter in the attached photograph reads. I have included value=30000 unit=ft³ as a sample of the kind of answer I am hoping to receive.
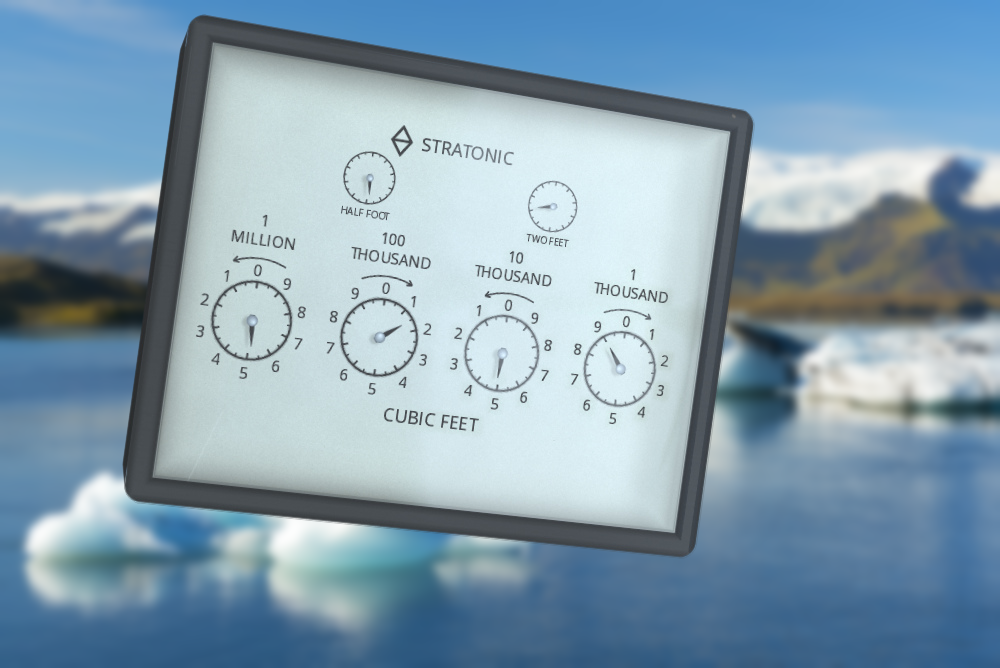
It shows value=514900 unit=ft³
